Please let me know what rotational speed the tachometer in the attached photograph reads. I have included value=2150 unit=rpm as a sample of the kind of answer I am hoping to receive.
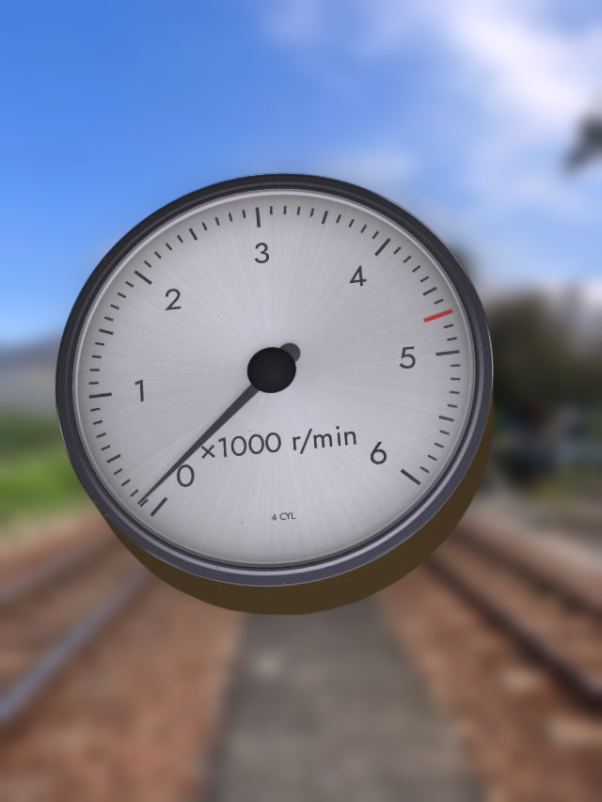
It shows value=100 unit=rpm
